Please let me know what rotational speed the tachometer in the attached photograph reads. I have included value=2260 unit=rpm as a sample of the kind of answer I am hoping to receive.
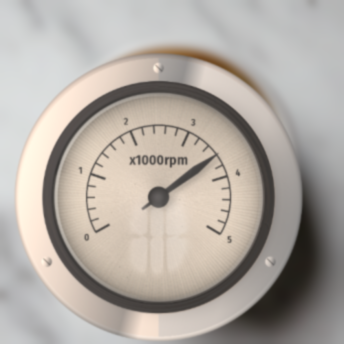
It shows value=3600 unit=rpm
